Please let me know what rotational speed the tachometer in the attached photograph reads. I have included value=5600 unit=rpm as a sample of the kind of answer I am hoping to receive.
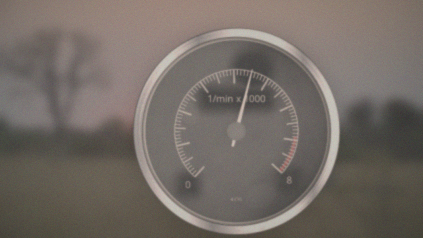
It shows value=4500 unit=rpm
